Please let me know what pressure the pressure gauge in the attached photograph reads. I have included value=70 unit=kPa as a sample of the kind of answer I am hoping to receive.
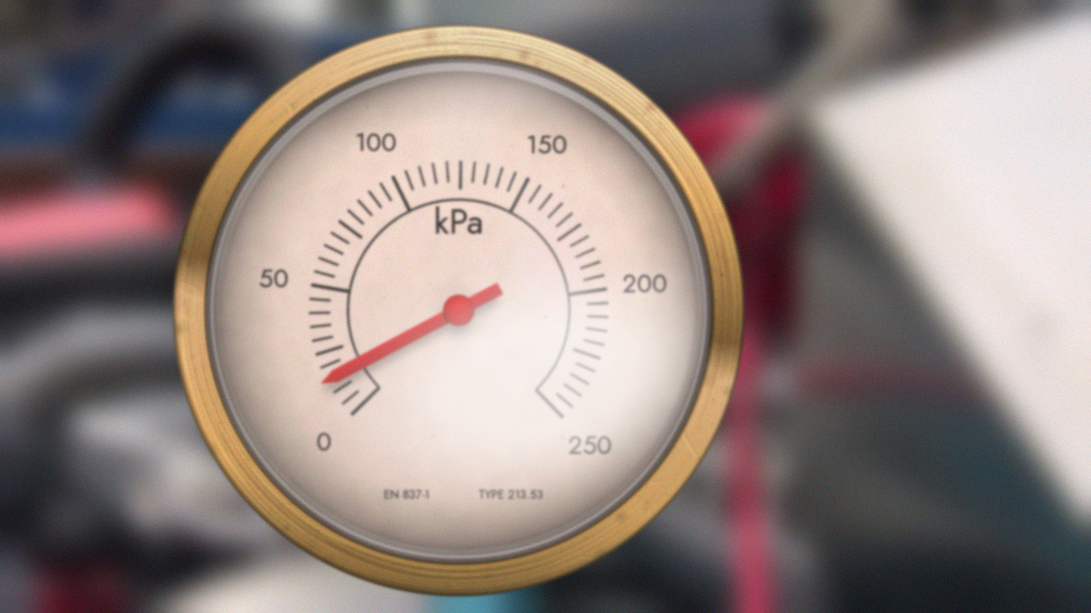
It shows value=15 unit=kPa
